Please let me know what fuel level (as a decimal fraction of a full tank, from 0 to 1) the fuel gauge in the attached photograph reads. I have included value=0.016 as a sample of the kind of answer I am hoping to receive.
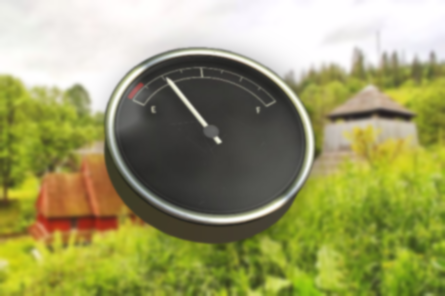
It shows value=0.25
